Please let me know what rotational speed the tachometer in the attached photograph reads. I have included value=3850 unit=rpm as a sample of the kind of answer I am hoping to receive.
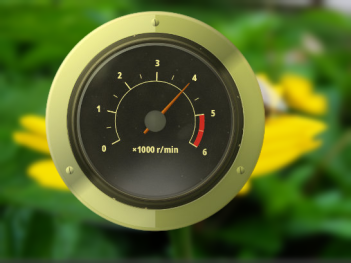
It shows value=4000 unit=rpm
